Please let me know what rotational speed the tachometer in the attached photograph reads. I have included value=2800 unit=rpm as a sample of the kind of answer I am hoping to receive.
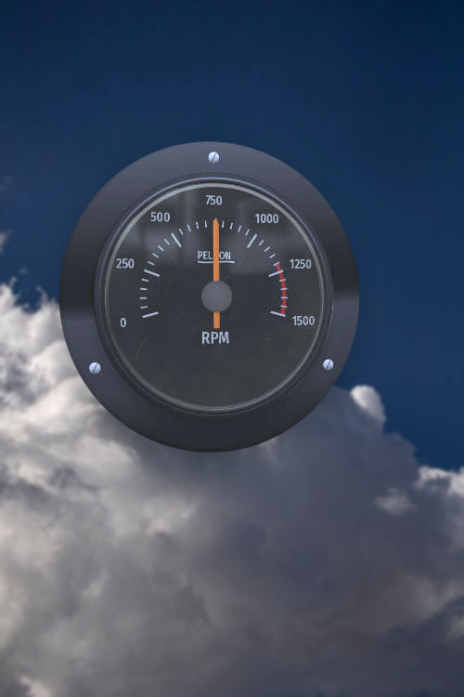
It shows value=750 unit=rpm
